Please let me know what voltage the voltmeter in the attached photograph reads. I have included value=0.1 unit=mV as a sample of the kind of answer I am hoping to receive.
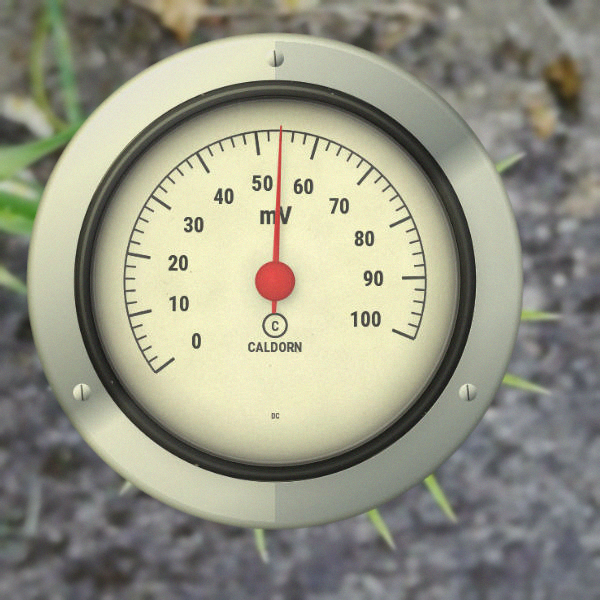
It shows value=54 unit=mV
